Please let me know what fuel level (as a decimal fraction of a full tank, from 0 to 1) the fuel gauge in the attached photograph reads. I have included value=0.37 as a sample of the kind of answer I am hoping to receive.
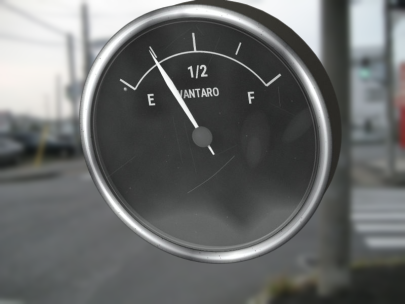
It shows value=0.25
